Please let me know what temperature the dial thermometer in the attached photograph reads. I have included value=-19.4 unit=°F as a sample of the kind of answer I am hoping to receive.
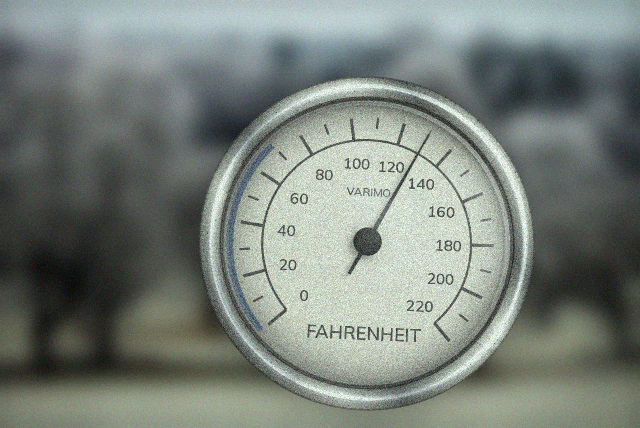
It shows value=130 unit=°F
